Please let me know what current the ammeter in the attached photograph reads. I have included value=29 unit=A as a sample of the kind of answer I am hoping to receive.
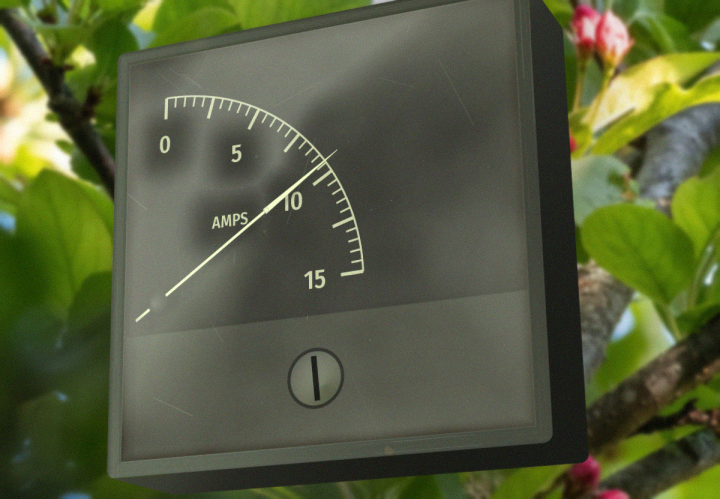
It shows value=9.5 unit=A
